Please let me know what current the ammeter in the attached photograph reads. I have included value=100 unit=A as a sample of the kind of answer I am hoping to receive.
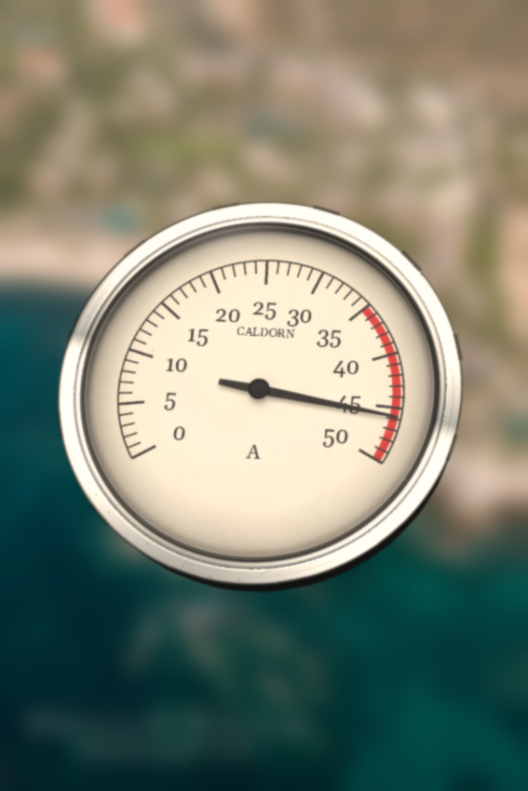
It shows value=46 unit=A
